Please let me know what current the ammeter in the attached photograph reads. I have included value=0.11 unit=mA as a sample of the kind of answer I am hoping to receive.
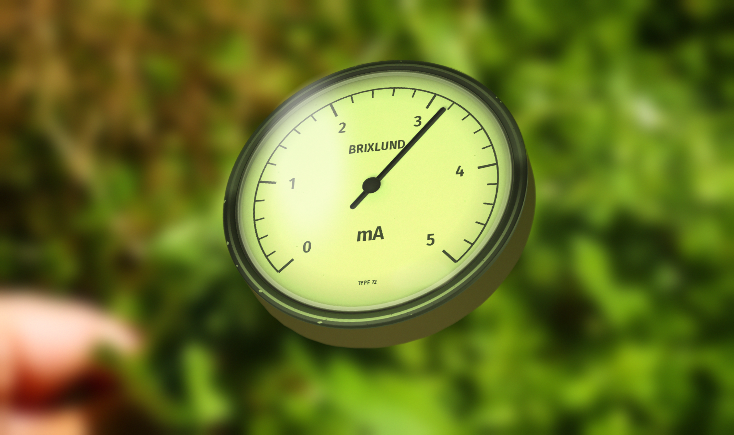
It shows value=3.2 unit=mA
